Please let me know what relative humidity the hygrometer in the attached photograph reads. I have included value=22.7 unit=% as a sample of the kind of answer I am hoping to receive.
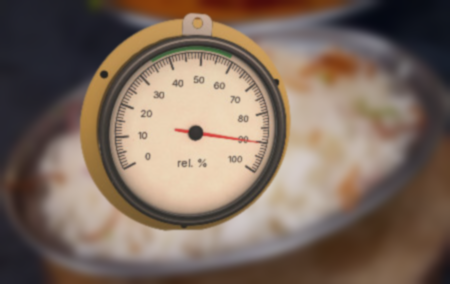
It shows value=90 unit=%
